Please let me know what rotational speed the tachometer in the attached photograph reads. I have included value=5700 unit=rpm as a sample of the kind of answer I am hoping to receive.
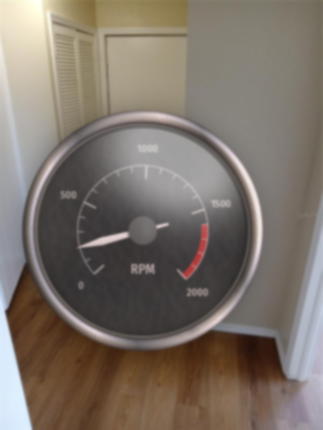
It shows value=200 unit=rpm
